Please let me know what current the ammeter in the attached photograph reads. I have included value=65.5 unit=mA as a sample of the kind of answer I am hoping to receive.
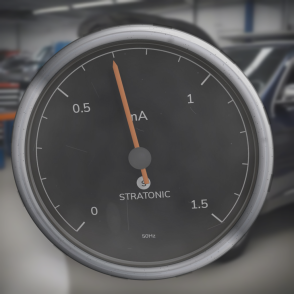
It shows value=0.7 unit=mA
